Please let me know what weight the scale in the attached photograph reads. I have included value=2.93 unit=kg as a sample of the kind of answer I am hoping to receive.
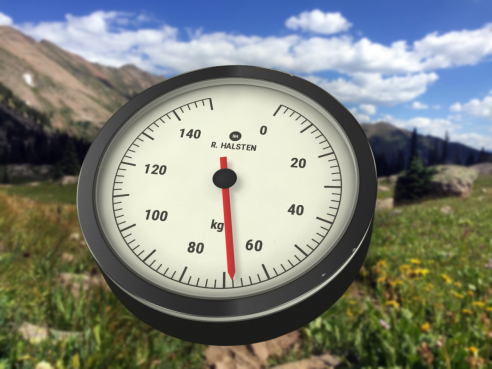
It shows value=68 unit=kg
